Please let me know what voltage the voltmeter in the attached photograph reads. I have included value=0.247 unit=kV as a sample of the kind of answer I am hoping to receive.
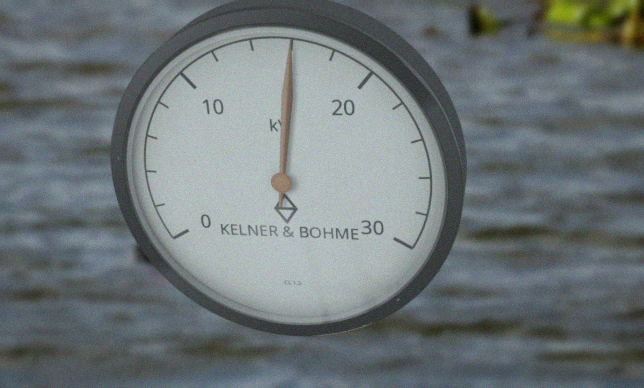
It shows value=16 unit=kV
